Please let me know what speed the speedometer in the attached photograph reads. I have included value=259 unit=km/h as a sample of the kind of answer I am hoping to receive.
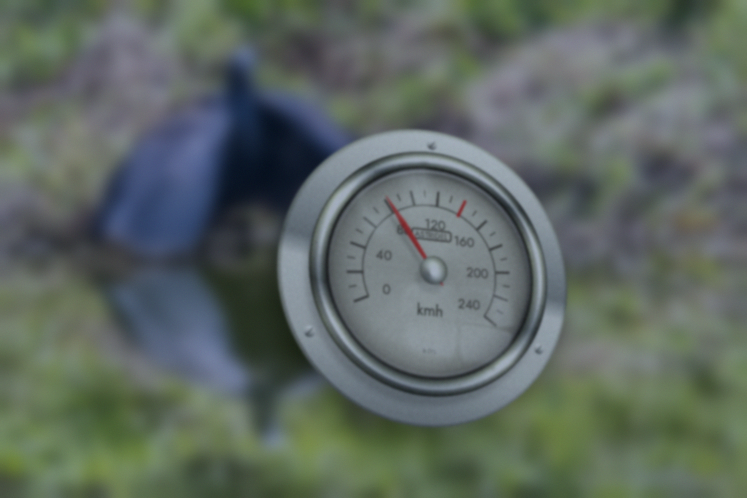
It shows value=80 unit=km/h
